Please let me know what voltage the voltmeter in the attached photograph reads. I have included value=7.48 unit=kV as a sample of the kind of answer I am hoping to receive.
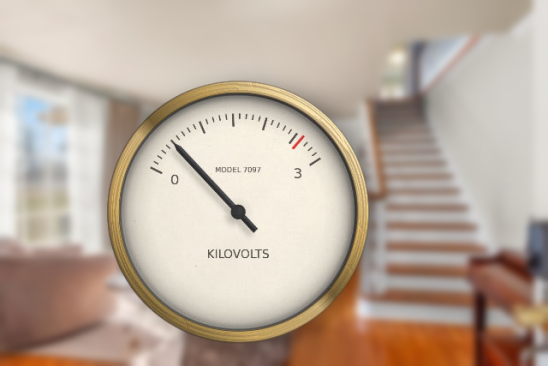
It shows value=0.5 unit=kV
